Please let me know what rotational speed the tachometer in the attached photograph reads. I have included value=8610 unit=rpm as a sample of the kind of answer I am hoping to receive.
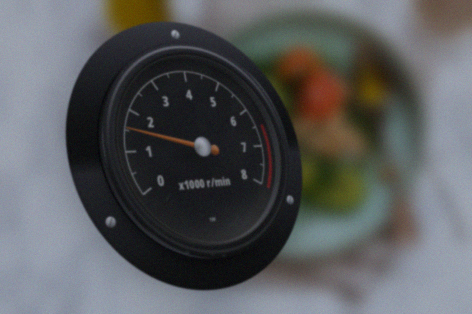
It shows value=1500 unit=rpm
